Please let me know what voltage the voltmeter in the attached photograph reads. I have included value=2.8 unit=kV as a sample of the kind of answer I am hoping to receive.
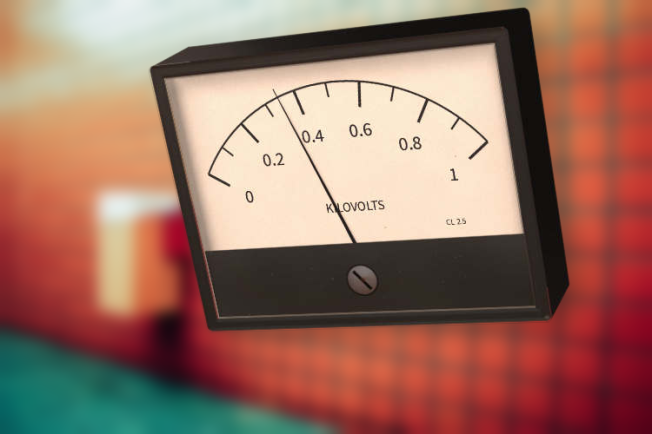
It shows value=0.35 unit=kV
